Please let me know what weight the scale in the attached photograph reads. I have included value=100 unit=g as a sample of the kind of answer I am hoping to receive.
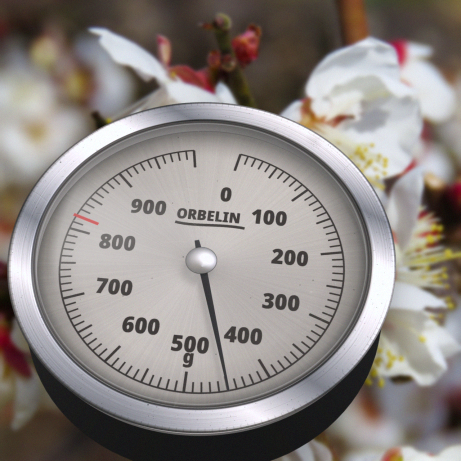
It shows value=450 unit=g
